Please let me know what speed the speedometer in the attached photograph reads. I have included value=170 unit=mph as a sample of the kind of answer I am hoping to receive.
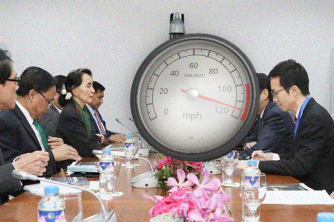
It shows value=115 unit=mph
